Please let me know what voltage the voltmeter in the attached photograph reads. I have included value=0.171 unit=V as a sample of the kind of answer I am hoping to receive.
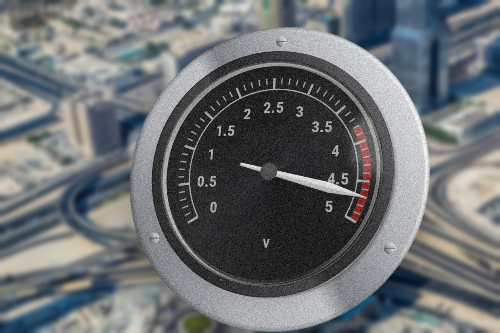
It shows value=4.7 unit=V
